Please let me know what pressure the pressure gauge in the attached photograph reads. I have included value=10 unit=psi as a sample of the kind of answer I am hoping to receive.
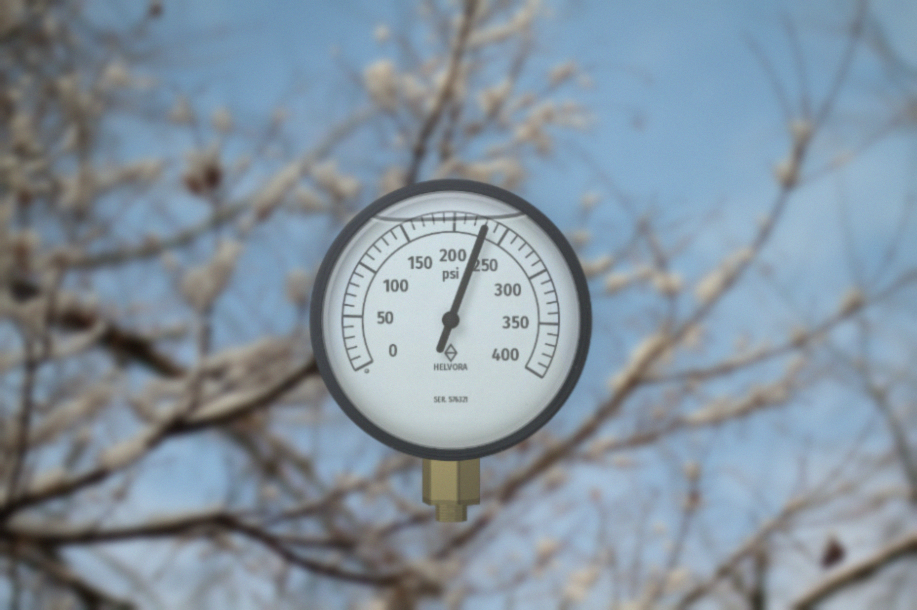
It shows value=230 unit=psi
